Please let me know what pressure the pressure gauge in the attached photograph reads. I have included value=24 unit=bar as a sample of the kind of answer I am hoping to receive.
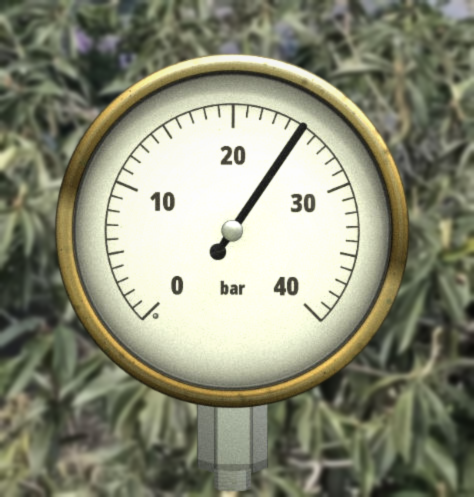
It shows value=25 unit=bar
